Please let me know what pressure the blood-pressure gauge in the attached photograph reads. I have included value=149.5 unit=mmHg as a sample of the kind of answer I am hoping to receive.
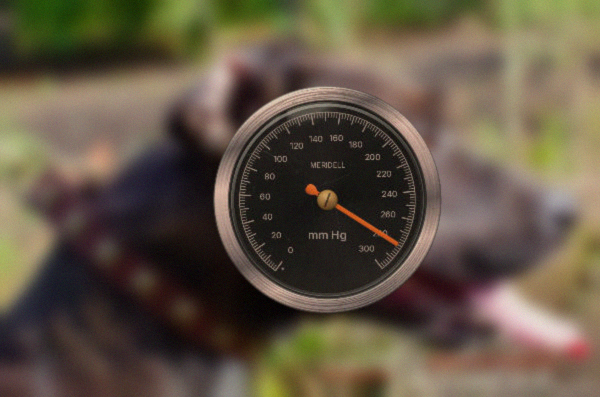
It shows value=280 unit=mmHg
